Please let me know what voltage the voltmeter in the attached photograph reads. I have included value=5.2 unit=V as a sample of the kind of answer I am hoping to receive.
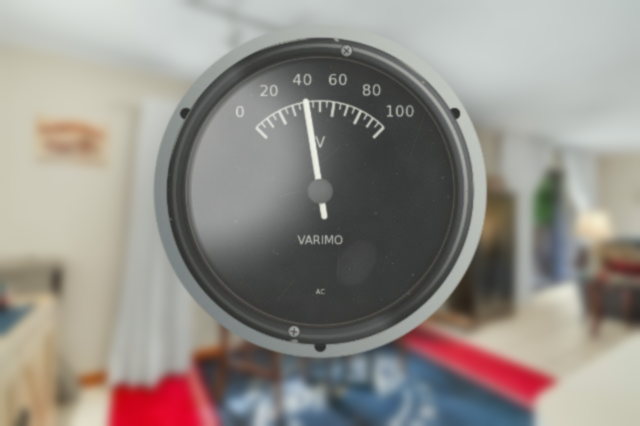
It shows value=40 unit=V
